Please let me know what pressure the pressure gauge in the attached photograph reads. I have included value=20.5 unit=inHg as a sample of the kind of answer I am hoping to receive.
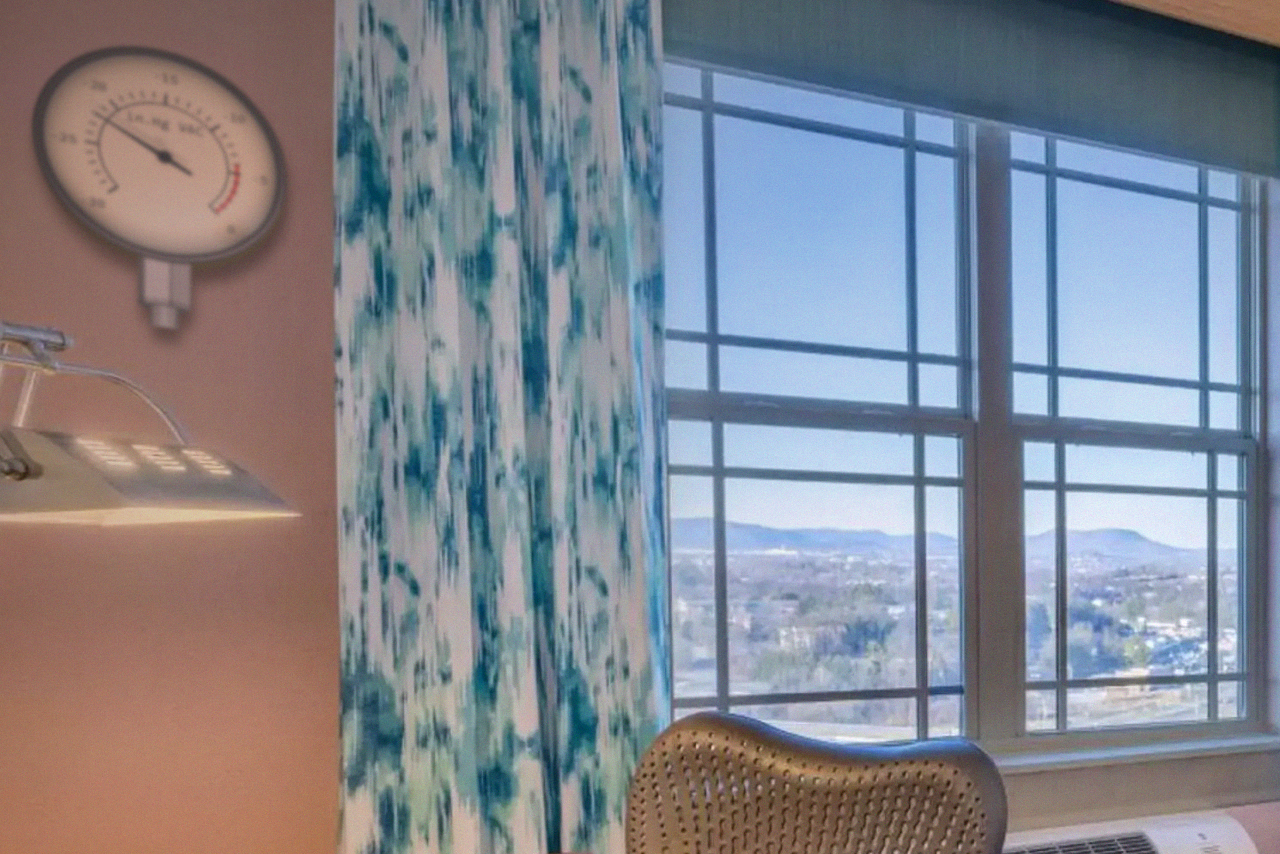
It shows value=-22 unit=inHg
